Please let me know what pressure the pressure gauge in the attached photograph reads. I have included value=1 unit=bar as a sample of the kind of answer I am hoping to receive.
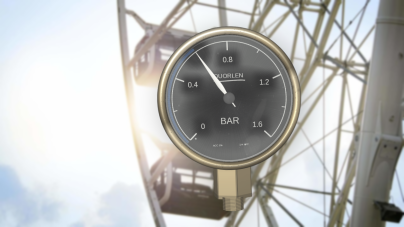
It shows value=0.6 unit=bar
